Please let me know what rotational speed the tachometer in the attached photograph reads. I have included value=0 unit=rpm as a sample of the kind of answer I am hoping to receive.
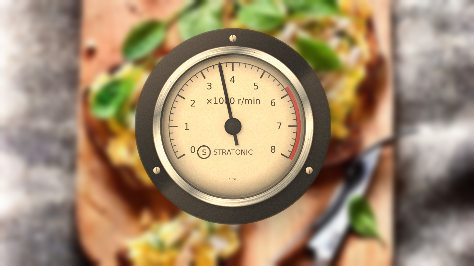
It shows value=3600 unit=rpm
